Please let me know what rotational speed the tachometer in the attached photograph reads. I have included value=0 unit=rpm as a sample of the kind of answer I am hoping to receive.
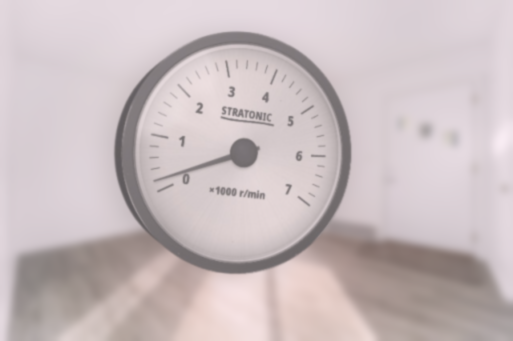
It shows value=200 unit=rpm
